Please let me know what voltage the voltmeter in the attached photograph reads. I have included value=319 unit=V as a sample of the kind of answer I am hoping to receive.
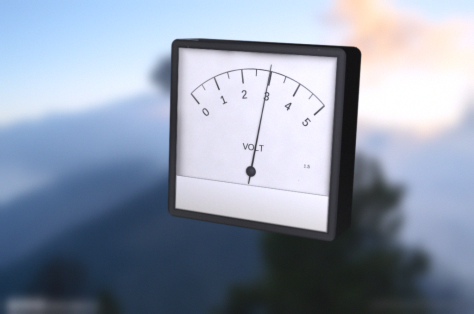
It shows value=3 unit=V
